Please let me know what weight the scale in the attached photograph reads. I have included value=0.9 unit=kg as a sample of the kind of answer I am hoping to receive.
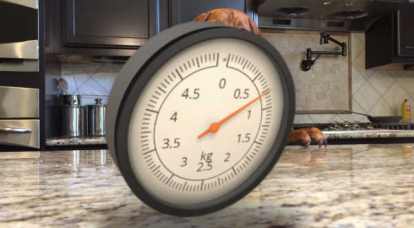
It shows value=0.75 unit=kg
